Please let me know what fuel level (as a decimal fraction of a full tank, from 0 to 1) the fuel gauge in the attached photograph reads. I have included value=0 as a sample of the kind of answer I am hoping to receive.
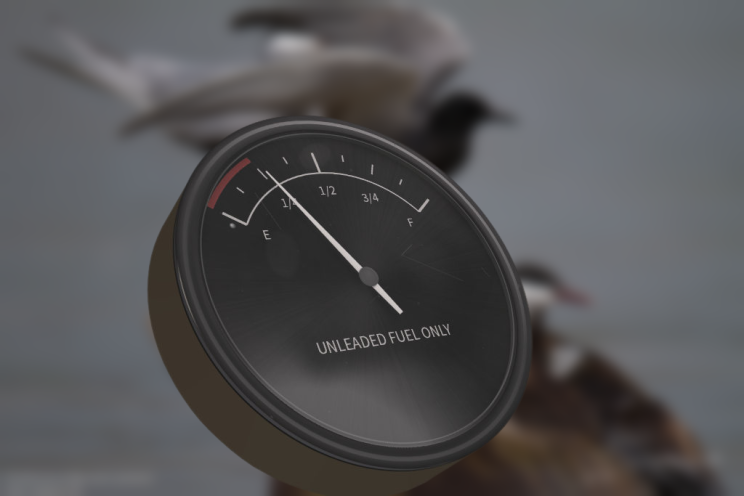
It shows value=0.25
